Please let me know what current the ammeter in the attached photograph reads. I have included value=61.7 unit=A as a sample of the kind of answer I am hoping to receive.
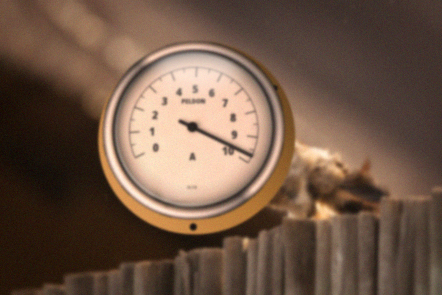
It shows value=9.75 unit=A
